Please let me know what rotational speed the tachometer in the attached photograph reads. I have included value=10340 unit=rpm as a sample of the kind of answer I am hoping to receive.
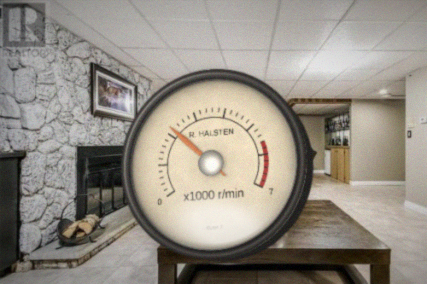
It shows value=2200 unit=rpm
